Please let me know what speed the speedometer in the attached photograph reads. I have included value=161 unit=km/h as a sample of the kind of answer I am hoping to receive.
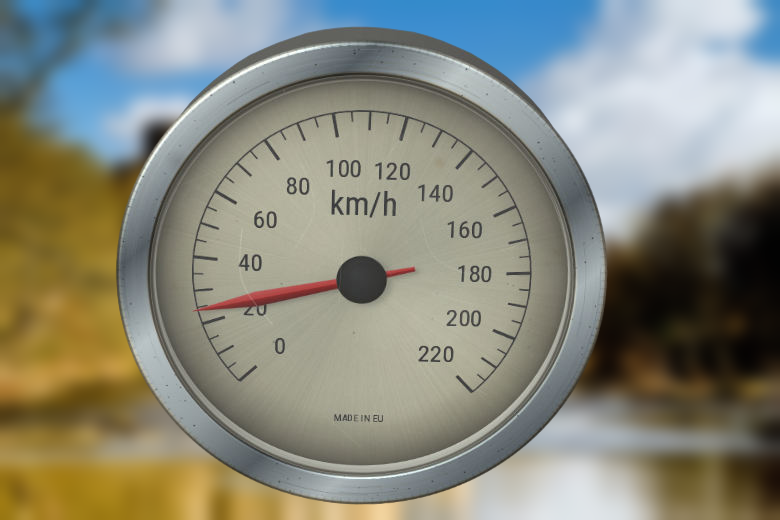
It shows value=25 unit=km/h
